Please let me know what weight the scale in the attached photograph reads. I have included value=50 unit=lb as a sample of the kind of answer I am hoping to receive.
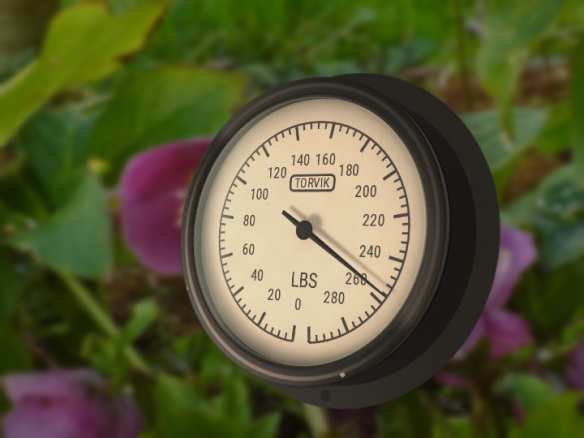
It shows value=256 unit=lb
